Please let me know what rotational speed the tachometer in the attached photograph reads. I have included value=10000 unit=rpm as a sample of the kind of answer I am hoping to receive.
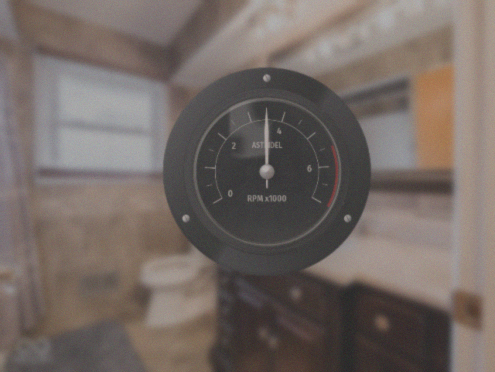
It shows value=3500 unit=rpm
